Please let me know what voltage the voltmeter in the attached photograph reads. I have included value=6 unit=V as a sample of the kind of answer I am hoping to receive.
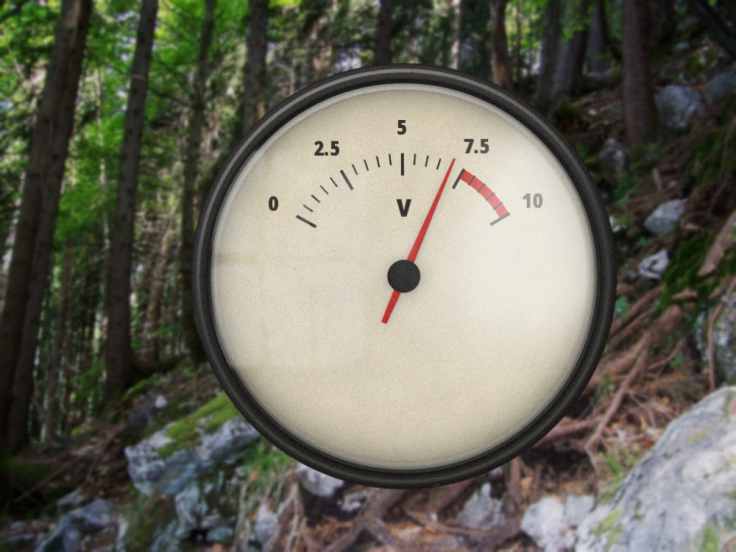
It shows value=7 unit=V
